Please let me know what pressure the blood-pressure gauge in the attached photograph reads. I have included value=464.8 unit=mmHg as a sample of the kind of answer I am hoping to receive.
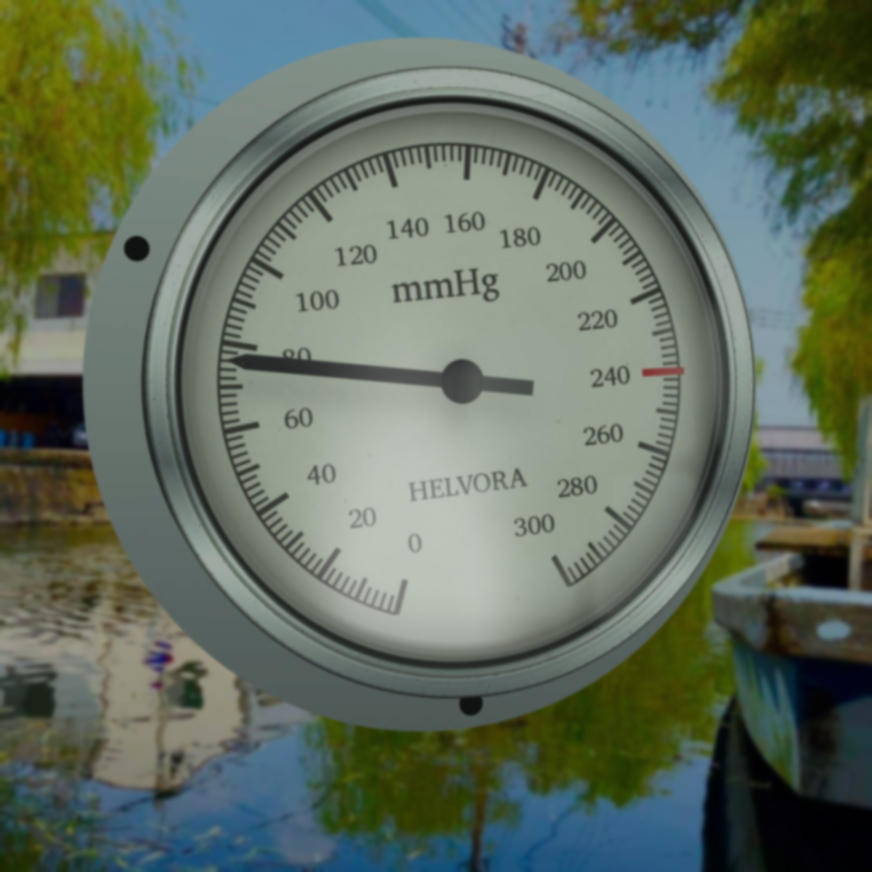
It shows value=76 unit=mmHg
